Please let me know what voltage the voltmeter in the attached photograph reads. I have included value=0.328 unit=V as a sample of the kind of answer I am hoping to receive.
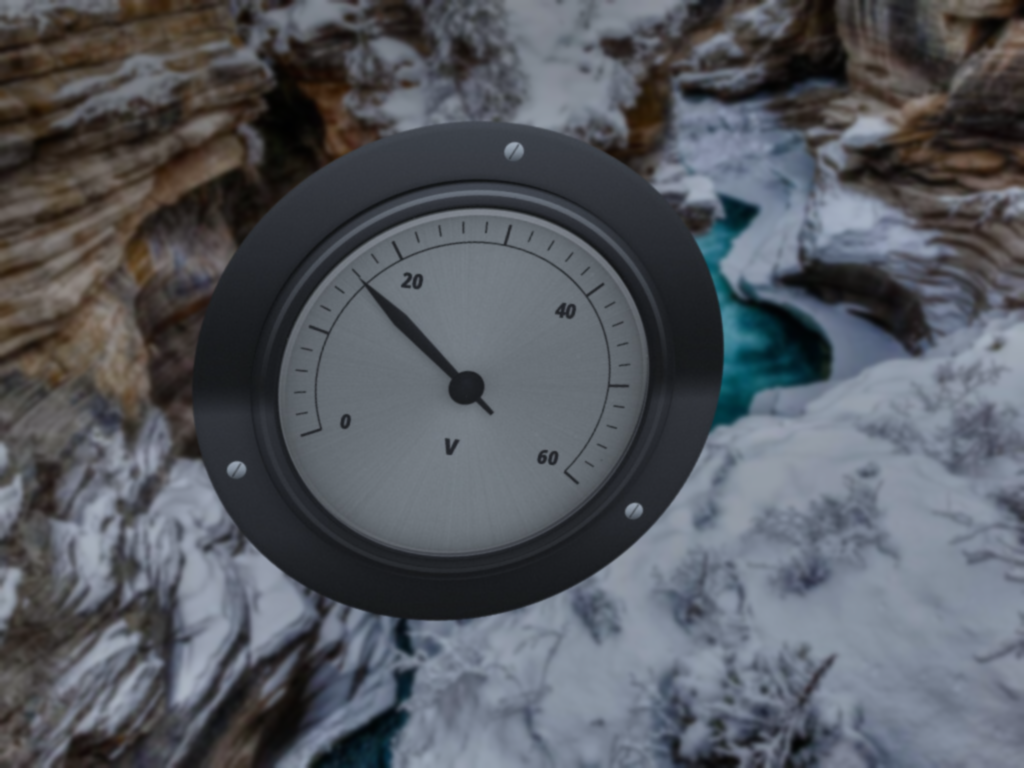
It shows value=16 unit=V
